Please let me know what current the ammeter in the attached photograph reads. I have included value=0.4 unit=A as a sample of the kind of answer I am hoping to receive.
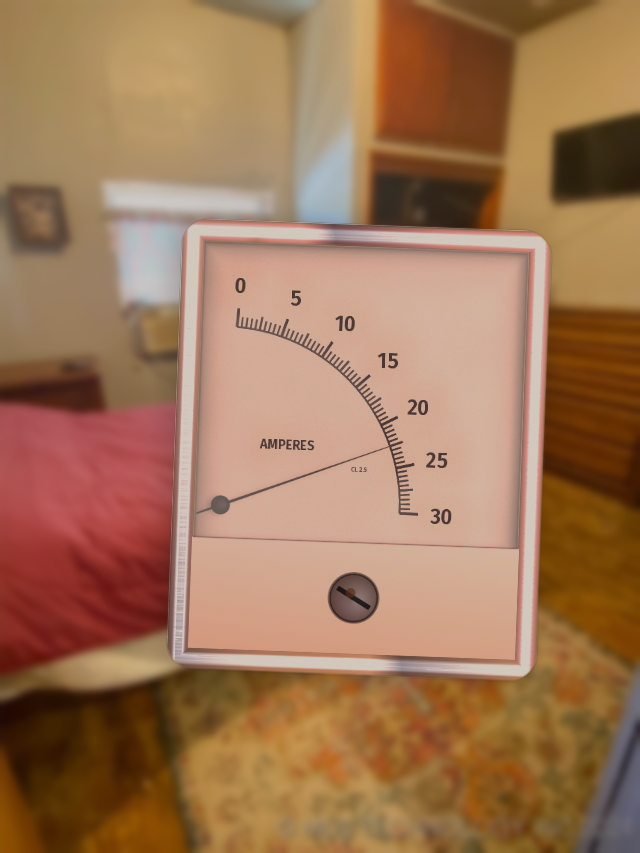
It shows value=22.5 unit=A
